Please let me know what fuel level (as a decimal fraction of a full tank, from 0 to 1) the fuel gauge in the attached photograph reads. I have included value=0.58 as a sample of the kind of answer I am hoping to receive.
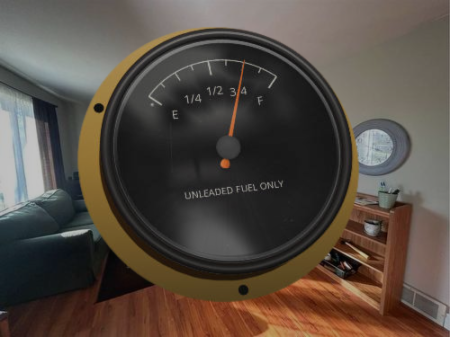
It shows value=0.75
